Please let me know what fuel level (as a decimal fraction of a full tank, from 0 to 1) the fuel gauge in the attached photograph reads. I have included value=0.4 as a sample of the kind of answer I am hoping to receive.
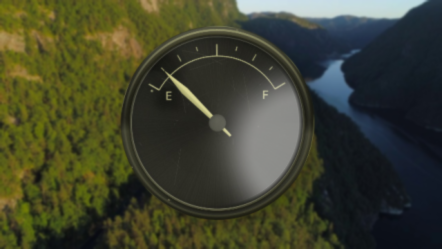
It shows value=0.125
